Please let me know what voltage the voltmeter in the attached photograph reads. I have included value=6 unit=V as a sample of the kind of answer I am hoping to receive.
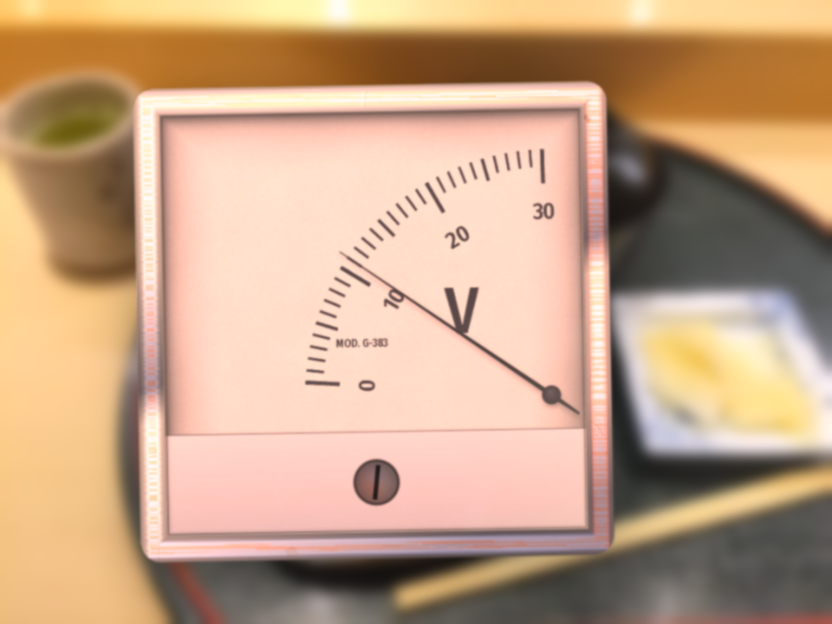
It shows value=11 unit=V
